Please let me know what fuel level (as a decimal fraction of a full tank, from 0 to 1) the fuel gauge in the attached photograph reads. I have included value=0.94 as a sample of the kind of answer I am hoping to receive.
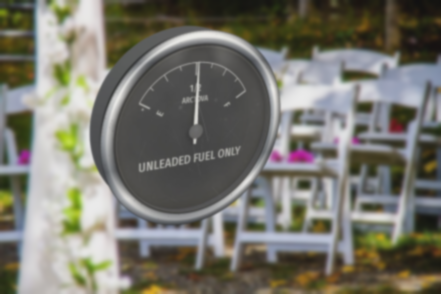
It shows value=0.5
